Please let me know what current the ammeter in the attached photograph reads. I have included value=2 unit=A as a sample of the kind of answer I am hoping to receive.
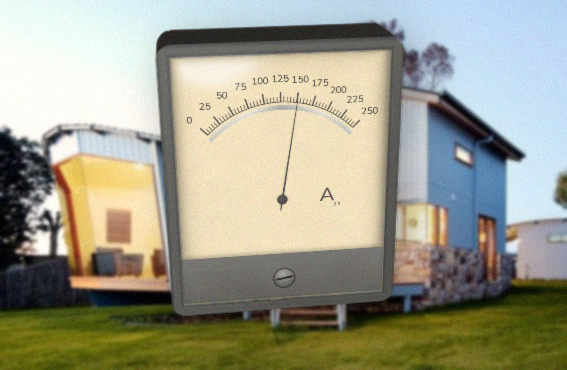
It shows value=150 unit=A
